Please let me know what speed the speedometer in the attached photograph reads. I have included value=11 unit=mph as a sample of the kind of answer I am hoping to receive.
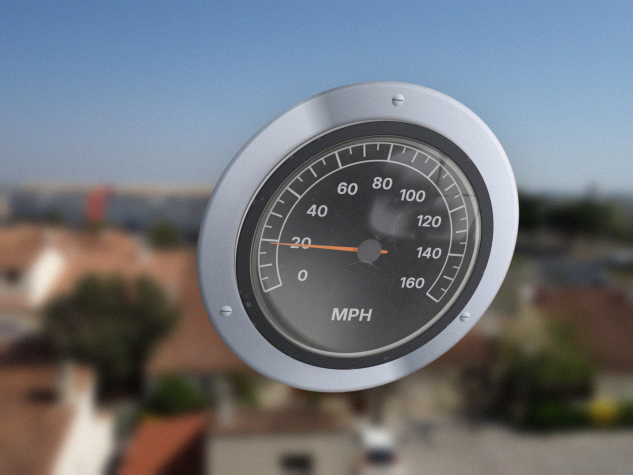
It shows value=20 unit=mph
